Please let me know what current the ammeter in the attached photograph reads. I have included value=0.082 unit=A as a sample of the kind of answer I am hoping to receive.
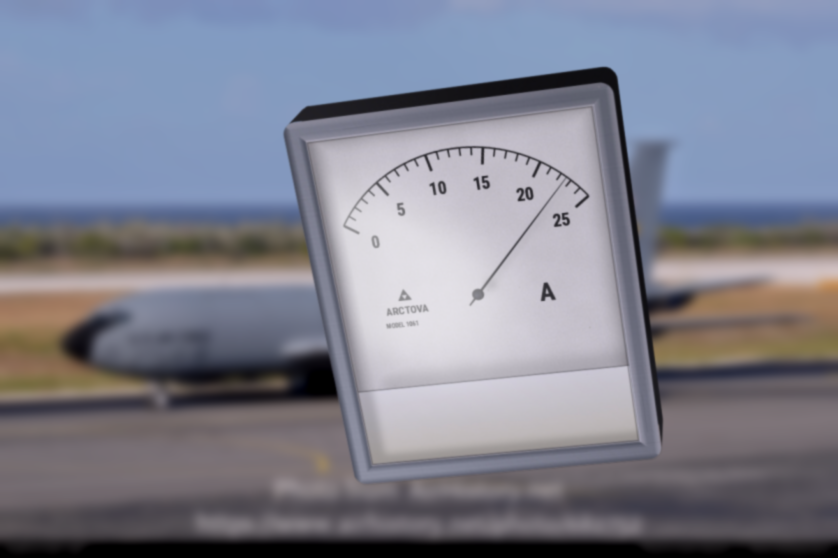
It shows value=22.5 unit=A
